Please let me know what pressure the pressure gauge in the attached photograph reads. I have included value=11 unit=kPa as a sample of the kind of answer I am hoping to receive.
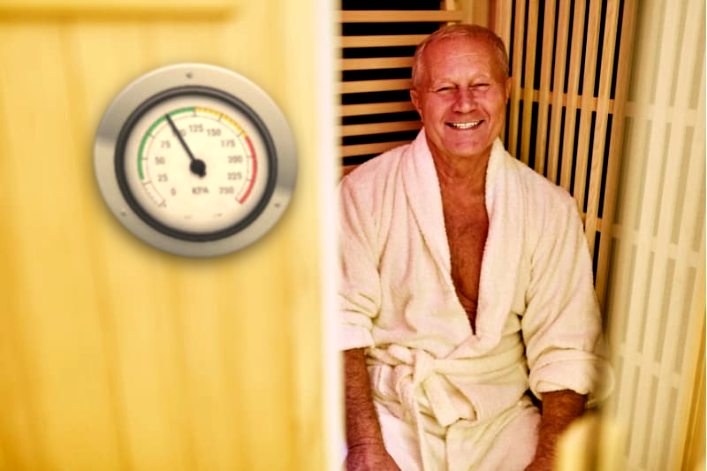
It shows value=100 unit=kPa
